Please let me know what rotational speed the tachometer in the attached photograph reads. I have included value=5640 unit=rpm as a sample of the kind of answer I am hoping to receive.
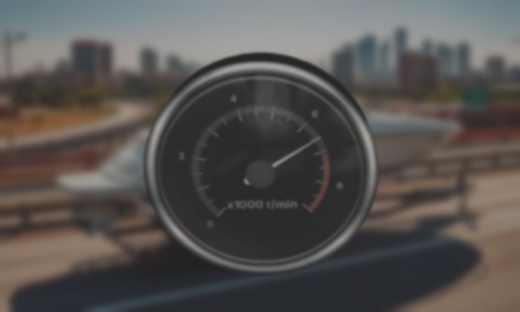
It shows value=6500 unit=rpm
